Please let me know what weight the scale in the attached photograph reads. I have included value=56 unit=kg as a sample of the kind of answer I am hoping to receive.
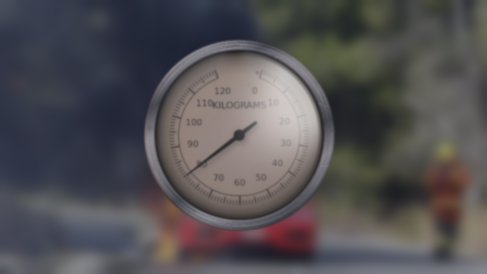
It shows value=80 unit=kg
